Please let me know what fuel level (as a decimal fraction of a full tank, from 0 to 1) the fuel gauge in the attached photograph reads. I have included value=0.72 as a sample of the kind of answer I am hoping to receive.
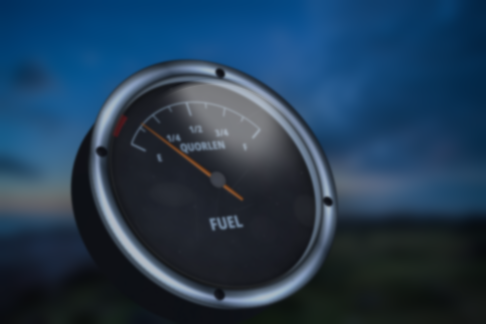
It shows value=0.125
